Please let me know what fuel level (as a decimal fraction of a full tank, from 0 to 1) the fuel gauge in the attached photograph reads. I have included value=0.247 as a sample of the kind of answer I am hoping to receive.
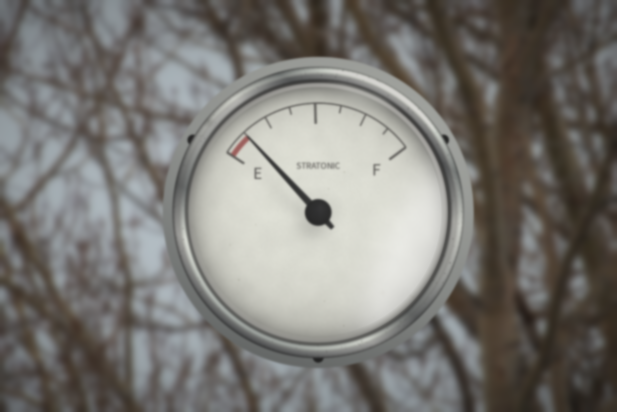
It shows value=0.125
